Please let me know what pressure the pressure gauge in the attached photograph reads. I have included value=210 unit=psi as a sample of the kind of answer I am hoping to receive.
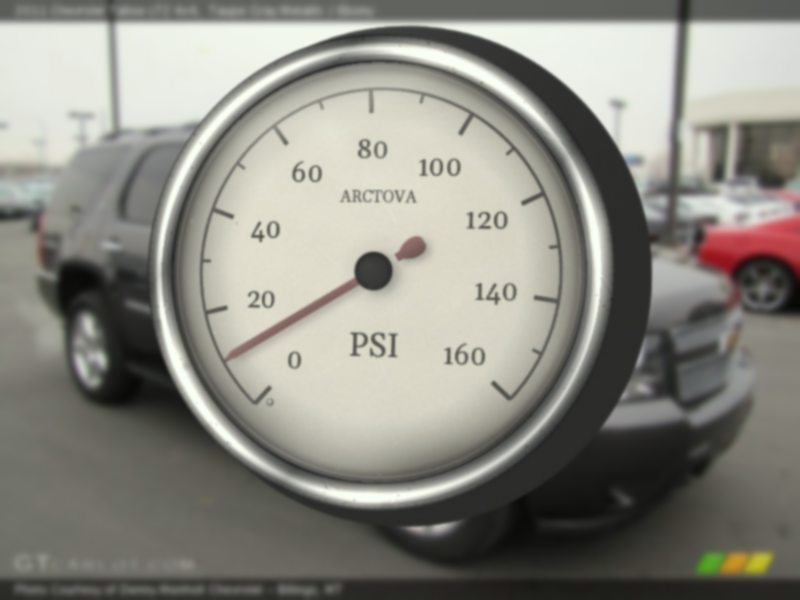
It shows value=10 unit=psi
